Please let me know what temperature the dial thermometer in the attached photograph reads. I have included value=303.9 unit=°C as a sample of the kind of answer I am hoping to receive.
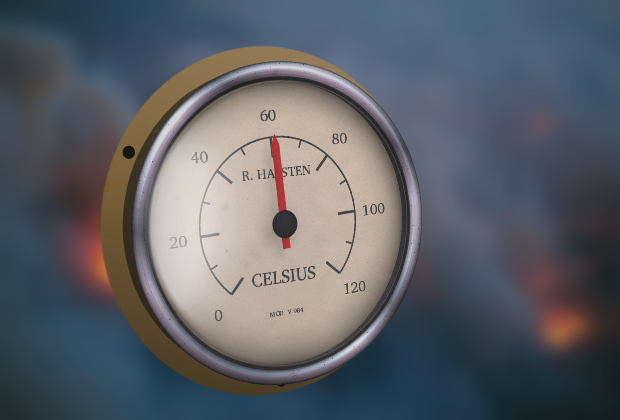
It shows value=60 unit=°C
